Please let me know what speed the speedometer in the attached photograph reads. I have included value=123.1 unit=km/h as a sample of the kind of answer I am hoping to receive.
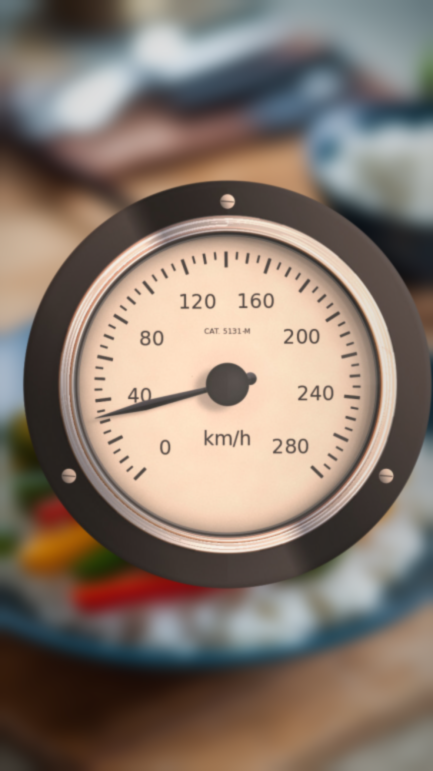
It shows value=32.5 unit=km/h
